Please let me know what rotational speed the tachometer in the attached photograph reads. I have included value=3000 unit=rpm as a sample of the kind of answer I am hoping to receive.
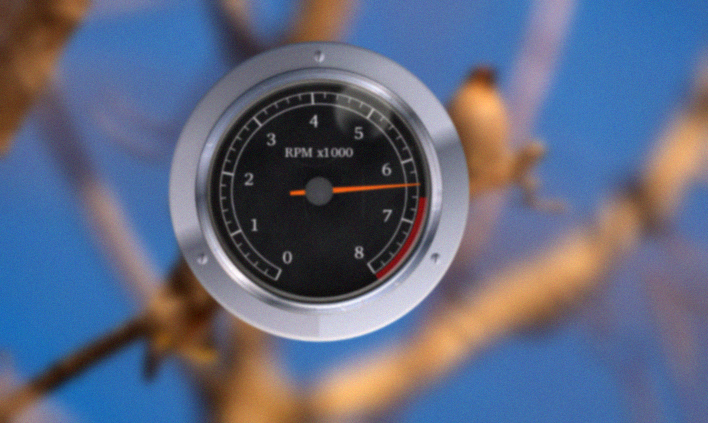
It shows value=6400 unit=rpm
